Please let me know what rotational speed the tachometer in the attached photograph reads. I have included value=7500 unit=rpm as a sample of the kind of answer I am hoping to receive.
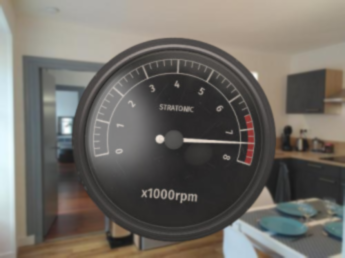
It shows value=7400 unit=rpm
